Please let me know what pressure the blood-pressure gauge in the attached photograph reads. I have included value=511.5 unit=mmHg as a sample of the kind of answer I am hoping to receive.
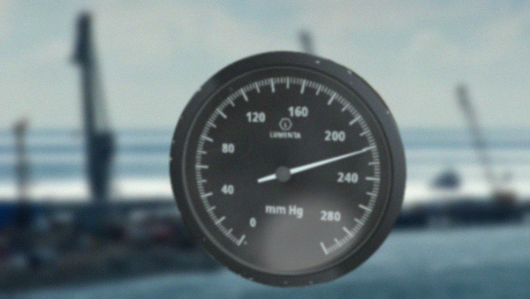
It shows value=220 unit=mmHg
